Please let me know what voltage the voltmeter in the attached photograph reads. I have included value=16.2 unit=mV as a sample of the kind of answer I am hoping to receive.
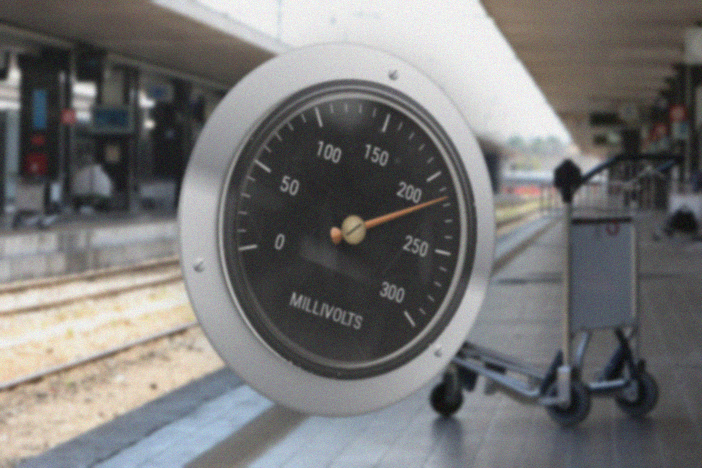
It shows value=215 unit=mV
